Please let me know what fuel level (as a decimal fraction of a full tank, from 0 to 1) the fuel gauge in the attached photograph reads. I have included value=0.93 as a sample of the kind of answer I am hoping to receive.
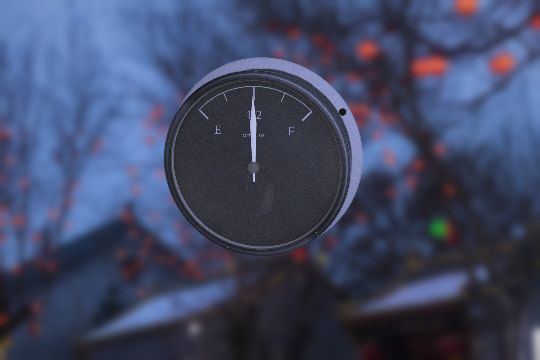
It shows value=0.5
